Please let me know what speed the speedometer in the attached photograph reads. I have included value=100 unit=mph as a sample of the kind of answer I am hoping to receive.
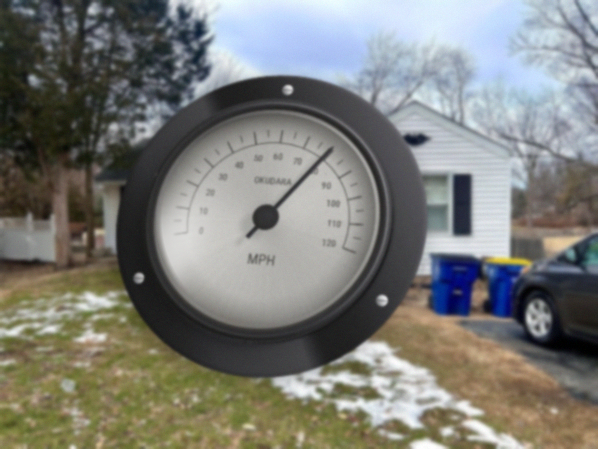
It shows value=80 unit=mph
